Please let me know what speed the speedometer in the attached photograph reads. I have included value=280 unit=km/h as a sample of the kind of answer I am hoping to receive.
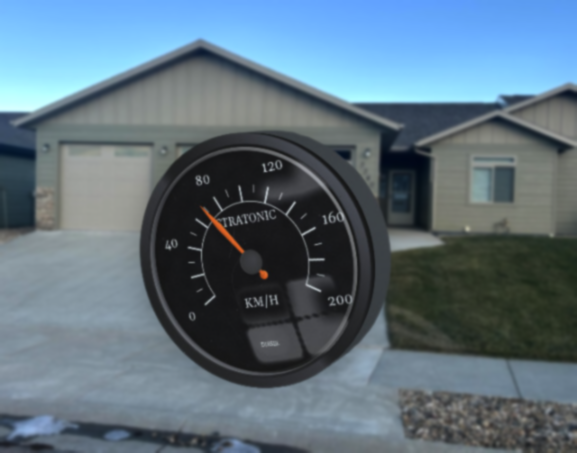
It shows value=70 unit=km/h
